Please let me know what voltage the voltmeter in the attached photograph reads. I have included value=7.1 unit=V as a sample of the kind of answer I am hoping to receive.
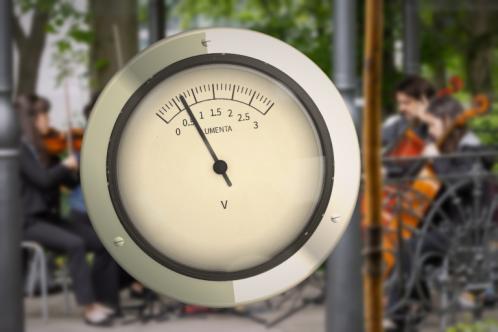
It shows value=0.7 unit=V
